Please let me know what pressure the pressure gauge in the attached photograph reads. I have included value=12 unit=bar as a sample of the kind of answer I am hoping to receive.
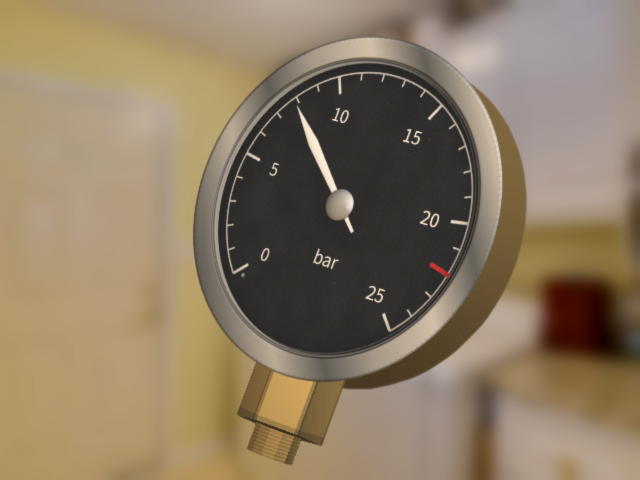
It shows value=8 unit=bar
